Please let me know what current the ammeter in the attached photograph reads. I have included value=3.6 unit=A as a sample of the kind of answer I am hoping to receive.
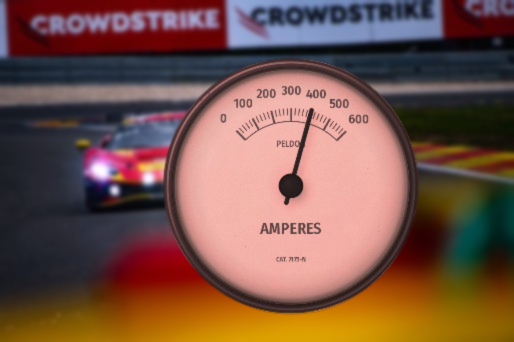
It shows value=400 unit=A
